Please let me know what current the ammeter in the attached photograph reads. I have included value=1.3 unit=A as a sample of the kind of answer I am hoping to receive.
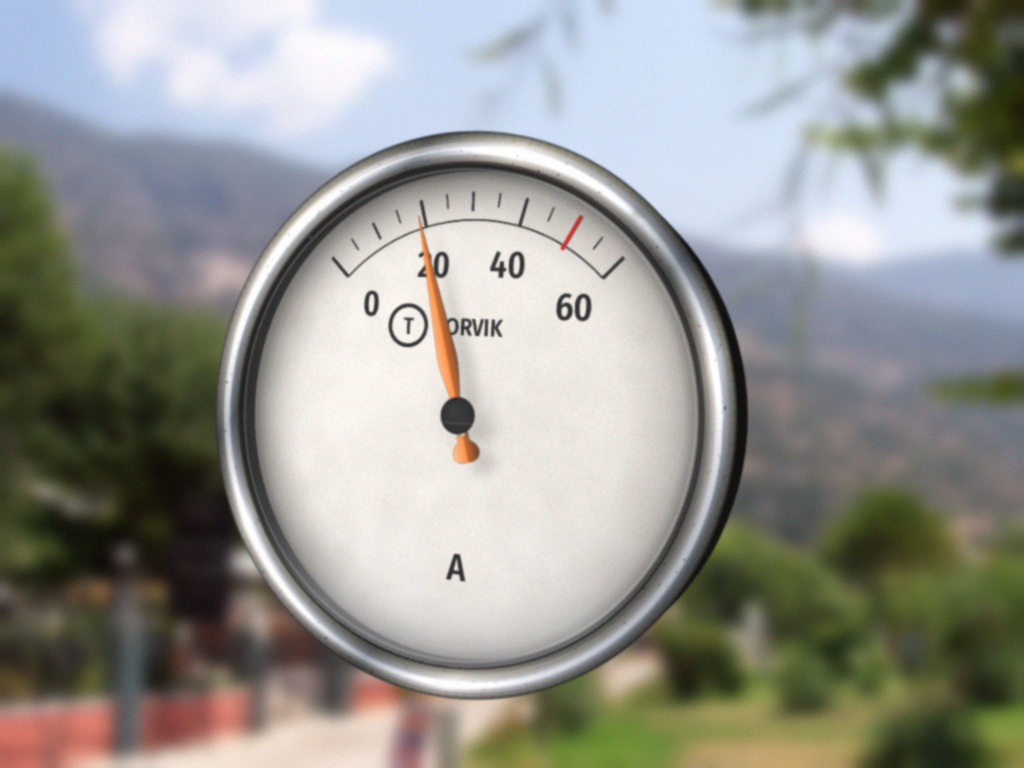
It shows value=20 unit=A
